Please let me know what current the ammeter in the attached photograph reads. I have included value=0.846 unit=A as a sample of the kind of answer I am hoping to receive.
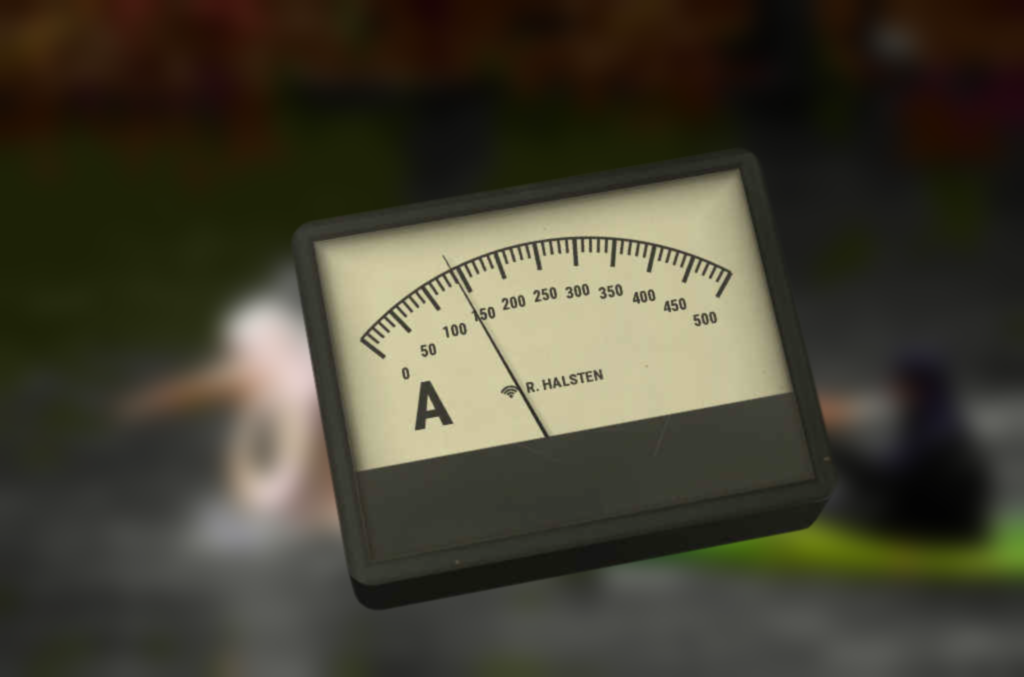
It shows value=140 unit=A
